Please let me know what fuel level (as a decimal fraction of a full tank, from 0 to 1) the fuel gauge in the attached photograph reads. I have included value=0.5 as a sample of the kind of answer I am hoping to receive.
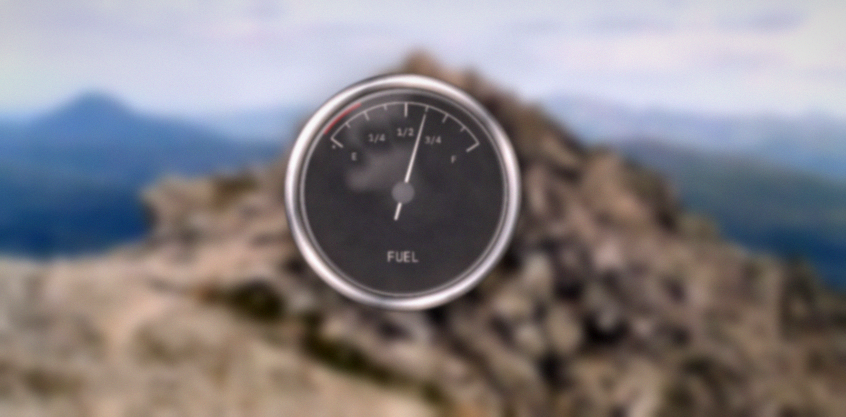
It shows value=0.625
